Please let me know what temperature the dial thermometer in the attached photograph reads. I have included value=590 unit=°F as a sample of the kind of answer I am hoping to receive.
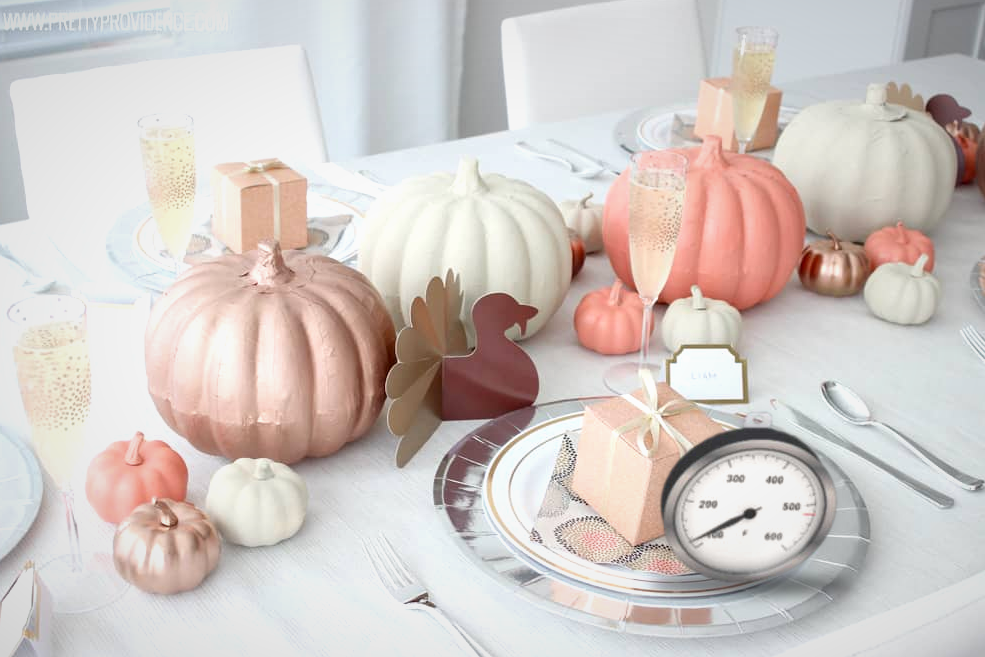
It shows value=120 unit=°F
